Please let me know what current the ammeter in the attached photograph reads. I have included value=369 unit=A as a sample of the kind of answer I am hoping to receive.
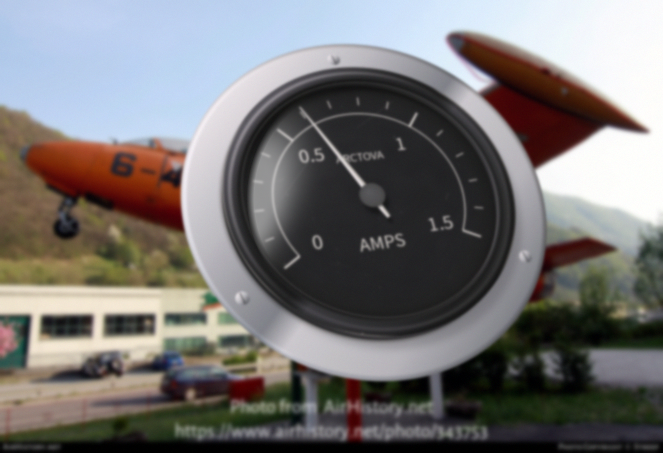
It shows value=0.6 unit=A
